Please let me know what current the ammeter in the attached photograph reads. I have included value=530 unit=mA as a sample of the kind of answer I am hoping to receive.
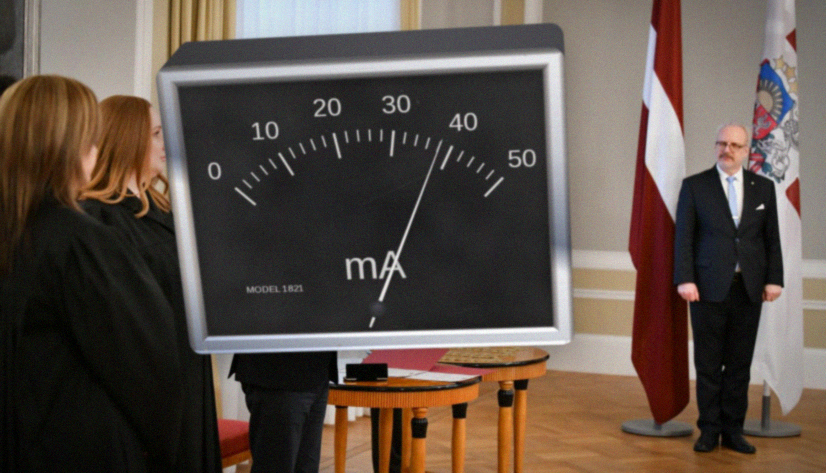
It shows value=38 unit=mA
